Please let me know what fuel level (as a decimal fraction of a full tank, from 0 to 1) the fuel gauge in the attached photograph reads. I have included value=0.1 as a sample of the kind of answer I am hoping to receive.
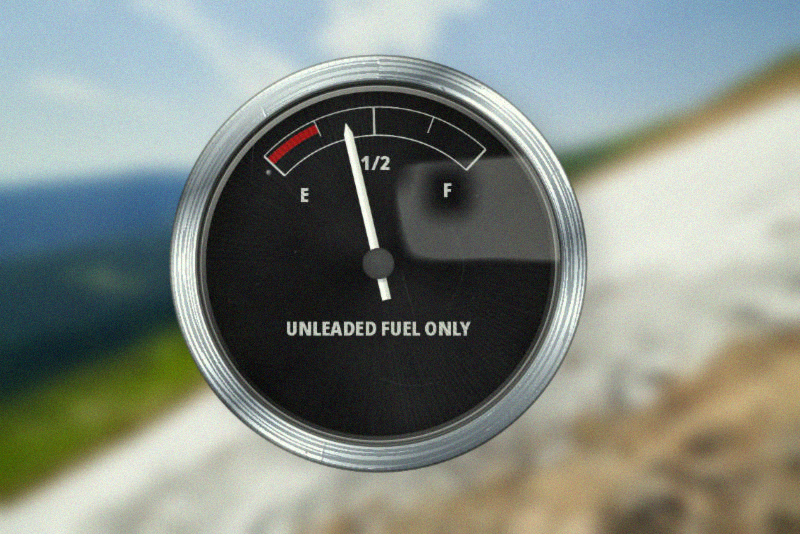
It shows value=0.375
